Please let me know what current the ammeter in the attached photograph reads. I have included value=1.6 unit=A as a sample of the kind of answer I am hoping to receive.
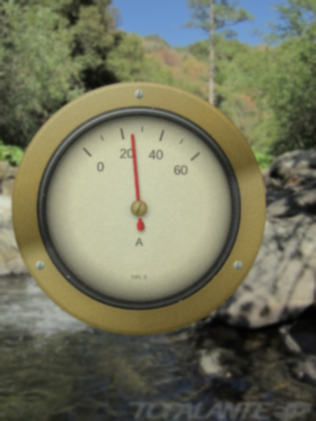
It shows value=25 unit=A
